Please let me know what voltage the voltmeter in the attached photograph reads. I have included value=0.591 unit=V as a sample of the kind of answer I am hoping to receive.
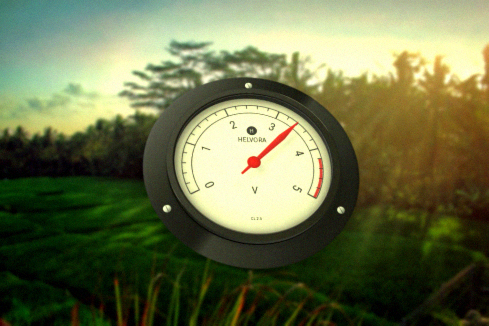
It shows value=3.4 unit=V
